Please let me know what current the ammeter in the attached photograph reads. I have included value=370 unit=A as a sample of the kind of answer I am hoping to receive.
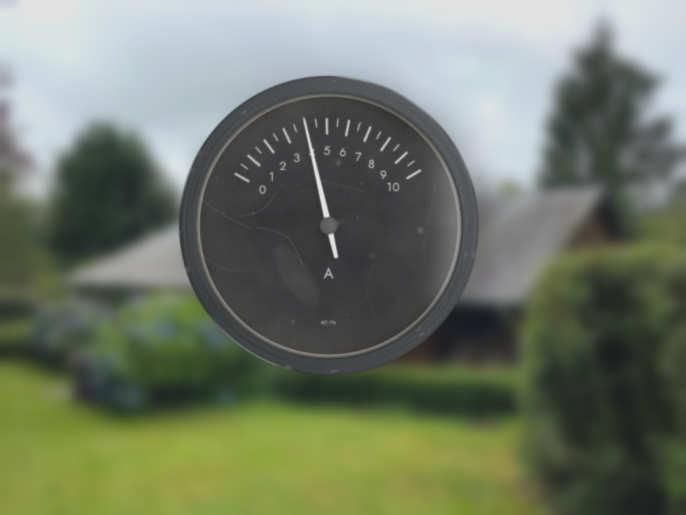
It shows value=4 unit=A
